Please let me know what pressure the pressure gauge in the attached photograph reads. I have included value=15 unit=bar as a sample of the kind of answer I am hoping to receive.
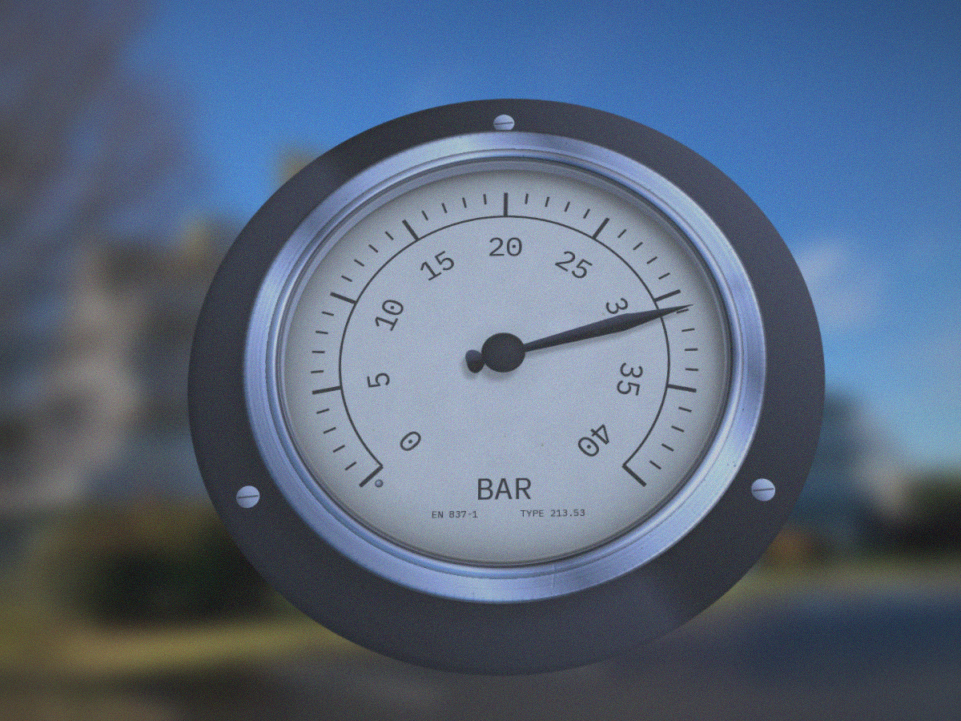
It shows value=31 unit=bar
